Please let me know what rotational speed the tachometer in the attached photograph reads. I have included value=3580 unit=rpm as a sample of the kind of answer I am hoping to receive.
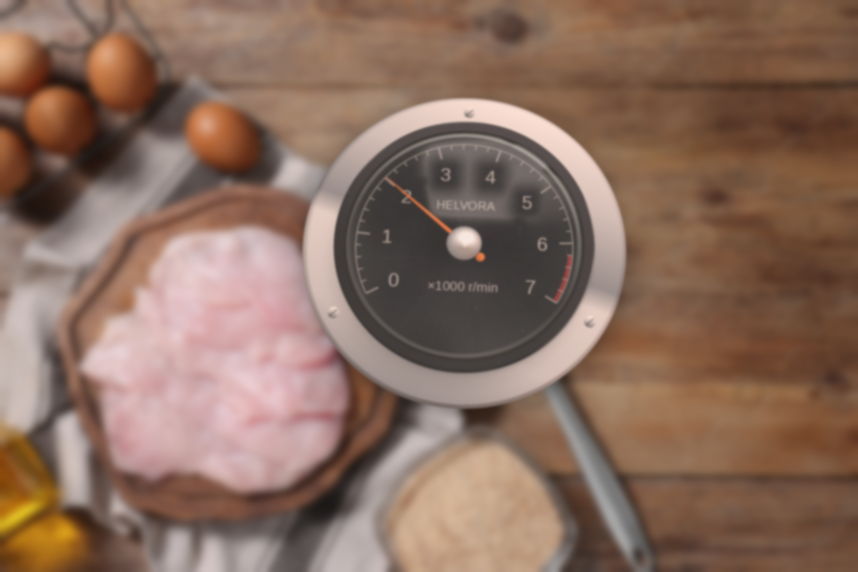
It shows value=2000 unit=rpm
